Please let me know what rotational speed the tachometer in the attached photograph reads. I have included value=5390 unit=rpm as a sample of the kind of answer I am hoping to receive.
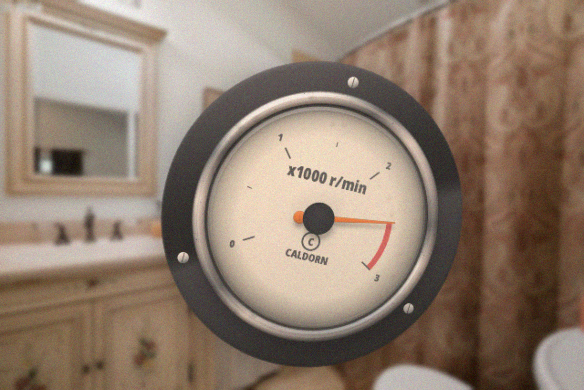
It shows value=2500 unit=rpm
